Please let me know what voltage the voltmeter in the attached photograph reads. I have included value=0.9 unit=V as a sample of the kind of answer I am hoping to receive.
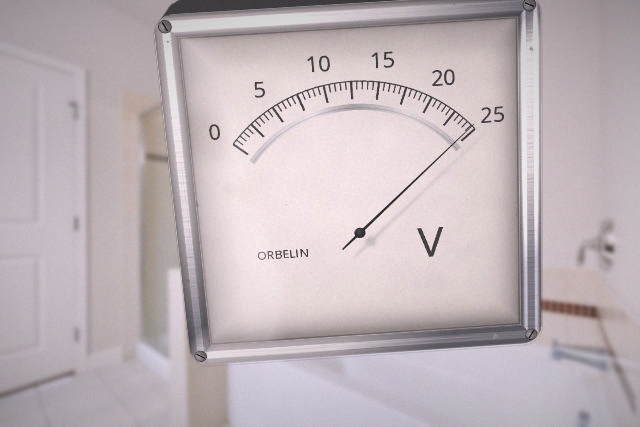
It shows value=24.5 unit=V
